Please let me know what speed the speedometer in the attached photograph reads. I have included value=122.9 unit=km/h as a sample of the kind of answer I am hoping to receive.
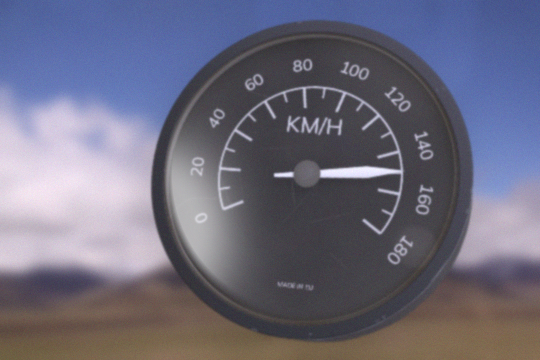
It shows value=150 unit=km/h
